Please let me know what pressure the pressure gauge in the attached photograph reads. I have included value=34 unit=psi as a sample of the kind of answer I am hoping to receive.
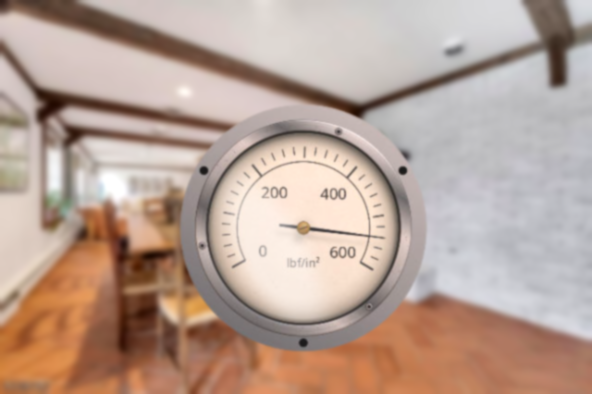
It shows value=540 unit=psi
